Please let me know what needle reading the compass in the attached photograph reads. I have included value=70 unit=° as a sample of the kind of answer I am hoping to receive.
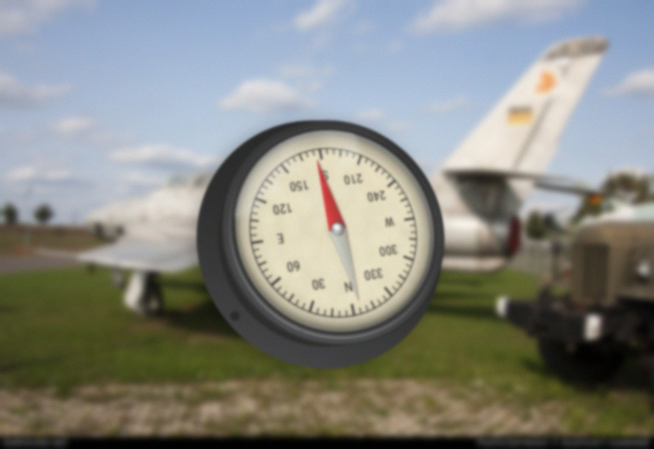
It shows value=175 unit=°
